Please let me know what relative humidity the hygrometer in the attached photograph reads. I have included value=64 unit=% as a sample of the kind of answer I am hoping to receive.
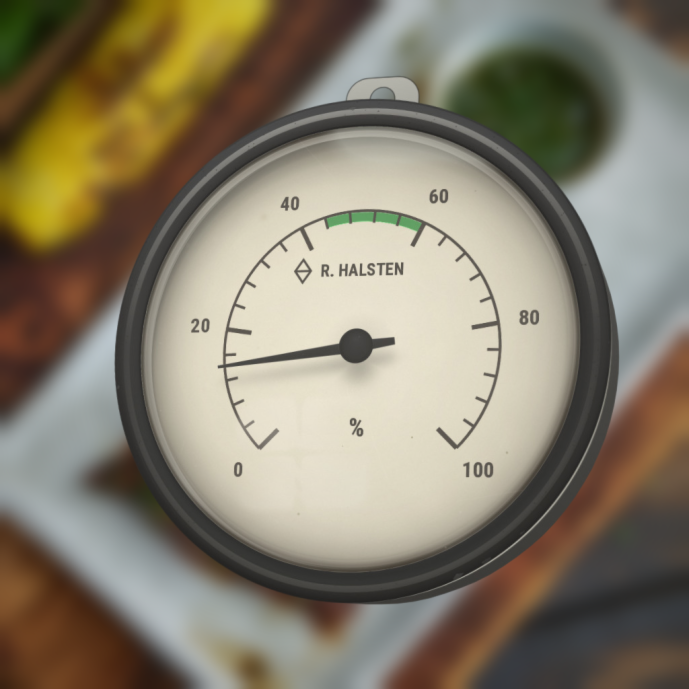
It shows value=14 unit=%
